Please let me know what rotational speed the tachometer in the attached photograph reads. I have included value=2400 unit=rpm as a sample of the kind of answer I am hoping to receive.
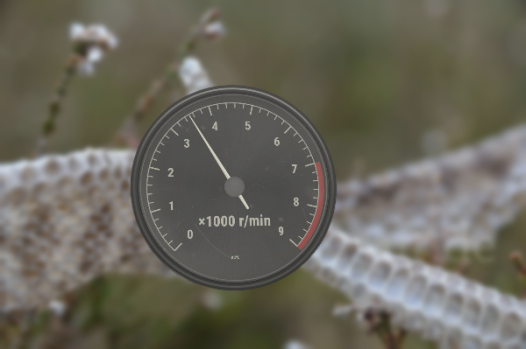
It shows value=3500 unit=rpm
